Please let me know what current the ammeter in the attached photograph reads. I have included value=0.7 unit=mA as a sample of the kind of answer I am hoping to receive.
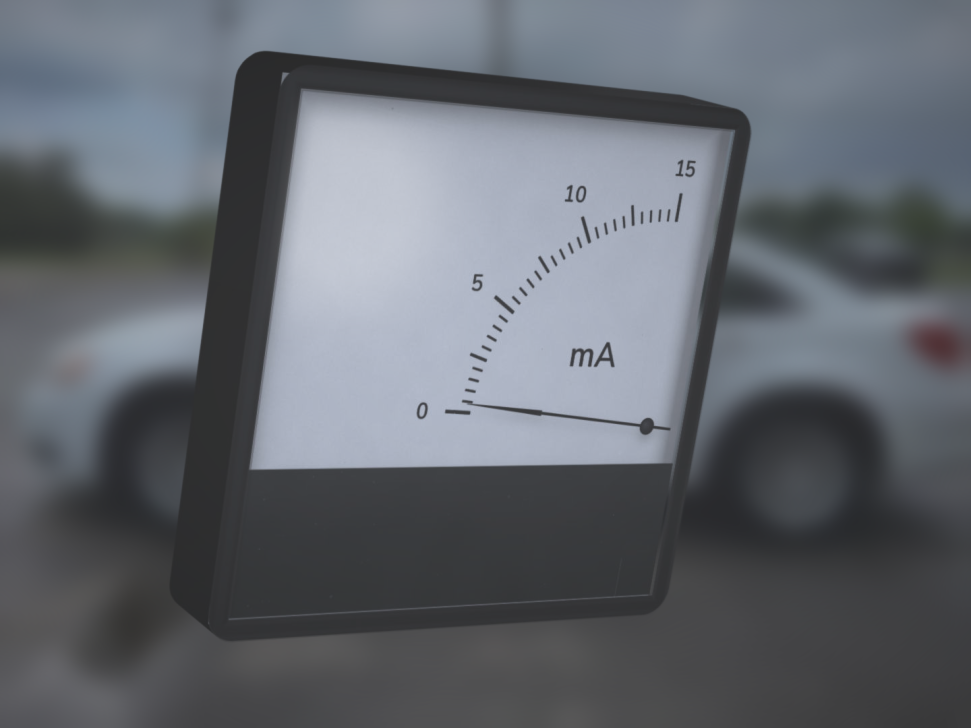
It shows value=0.5 unit=mA
